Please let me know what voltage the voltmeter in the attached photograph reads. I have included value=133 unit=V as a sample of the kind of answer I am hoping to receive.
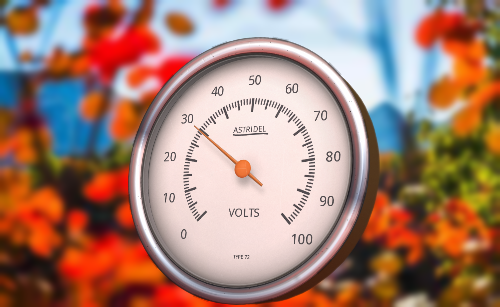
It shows value=30 unit=V
